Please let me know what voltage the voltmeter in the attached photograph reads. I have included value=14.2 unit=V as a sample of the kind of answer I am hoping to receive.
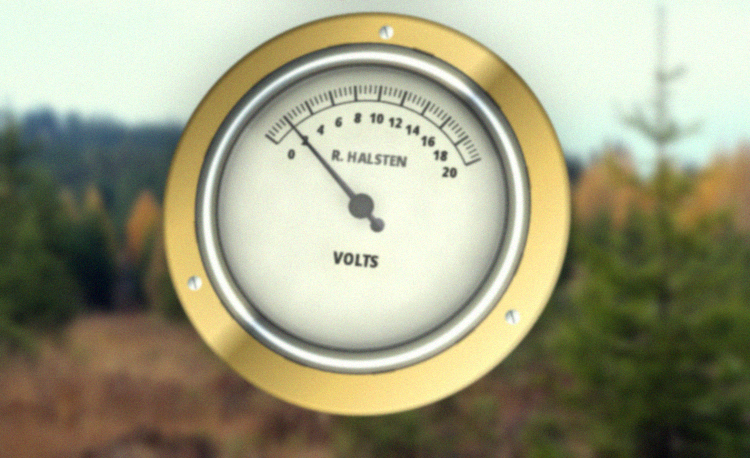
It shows value=2 unit=V
